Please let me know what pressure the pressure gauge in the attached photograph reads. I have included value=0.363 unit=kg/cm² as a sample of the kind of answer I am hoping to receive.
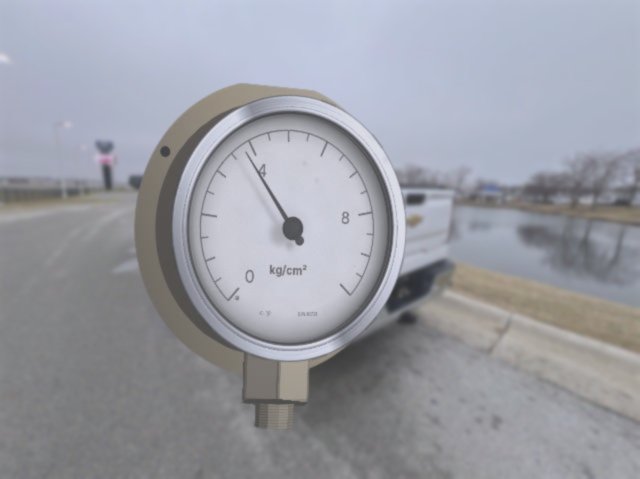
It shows value=3.75 unit=kg/cm²
